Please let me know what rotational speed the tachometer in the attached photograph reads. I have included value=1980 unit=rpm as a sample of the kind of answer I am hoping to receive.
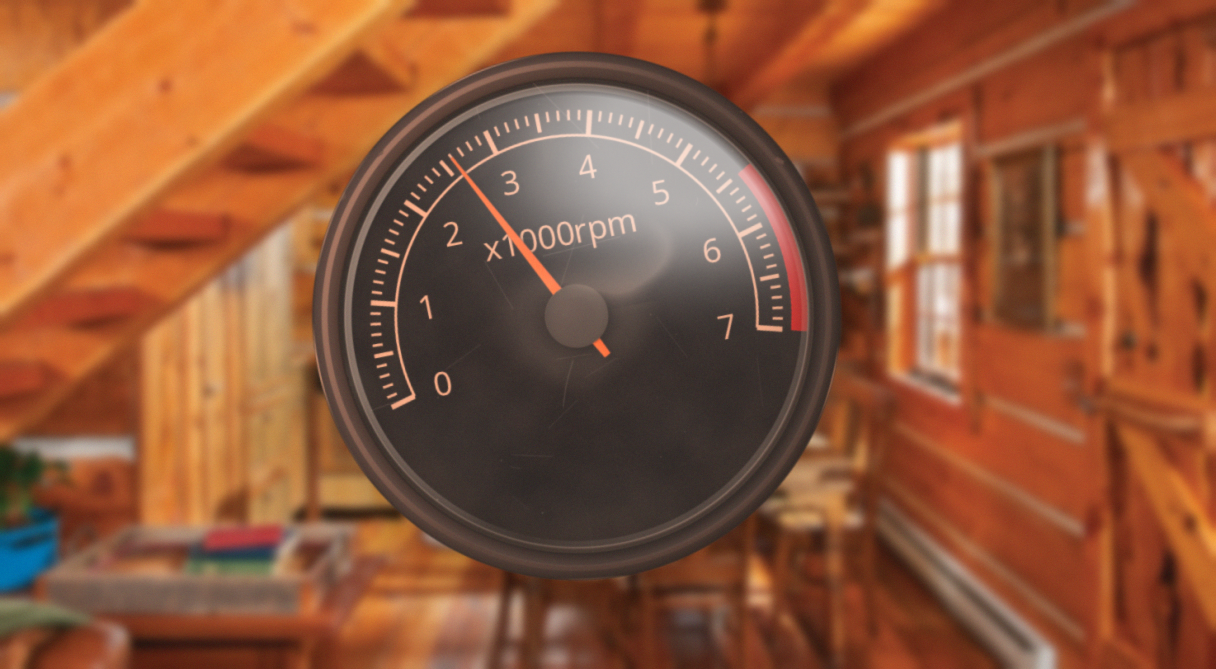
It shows value=2600 unit=rpm
